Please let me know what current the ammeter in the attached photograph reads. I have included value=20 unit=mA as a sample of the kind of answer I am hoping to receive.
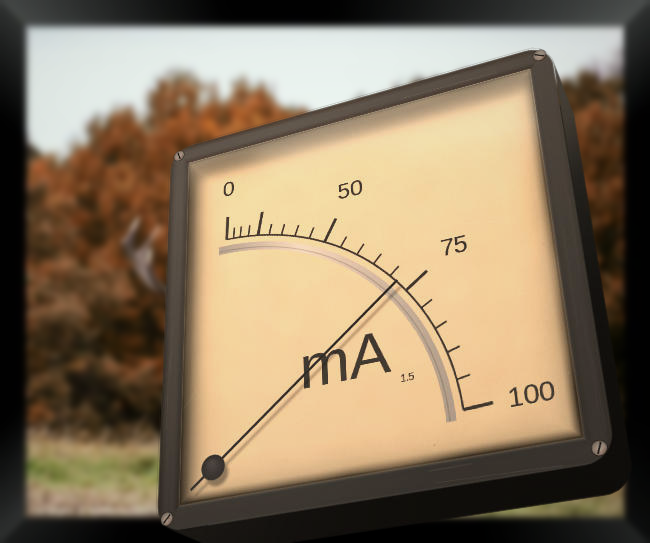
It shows value=72.5 unit=mA
